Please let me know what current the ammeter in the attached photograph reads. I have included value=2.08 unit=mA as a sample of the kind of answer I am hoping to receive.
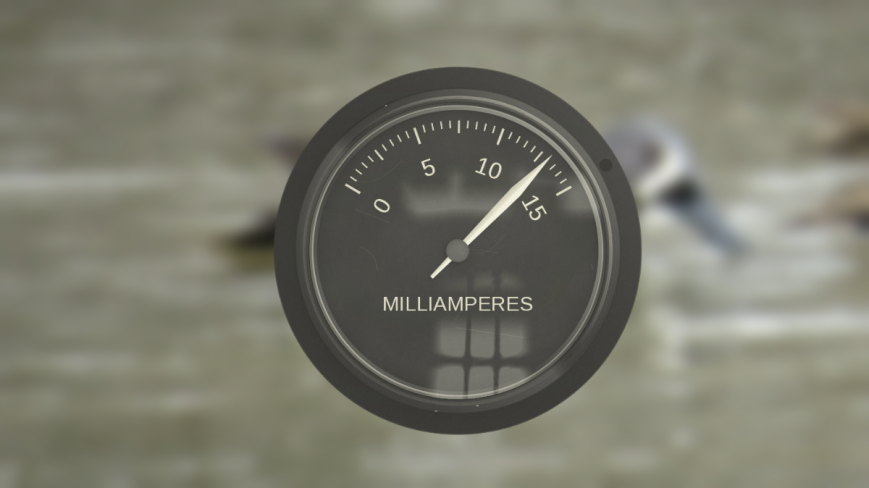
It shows value=13 unit=mA
